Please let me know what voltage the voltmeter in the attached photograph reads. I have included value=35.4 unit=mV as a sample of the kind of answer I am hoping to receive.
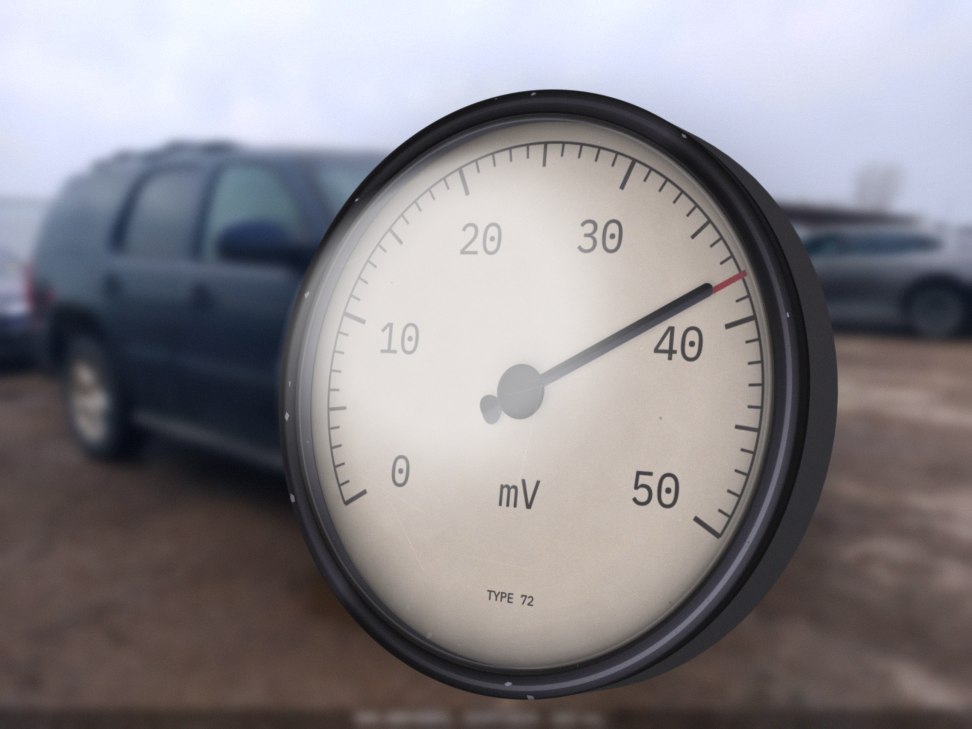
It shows value=38 unit=mV
